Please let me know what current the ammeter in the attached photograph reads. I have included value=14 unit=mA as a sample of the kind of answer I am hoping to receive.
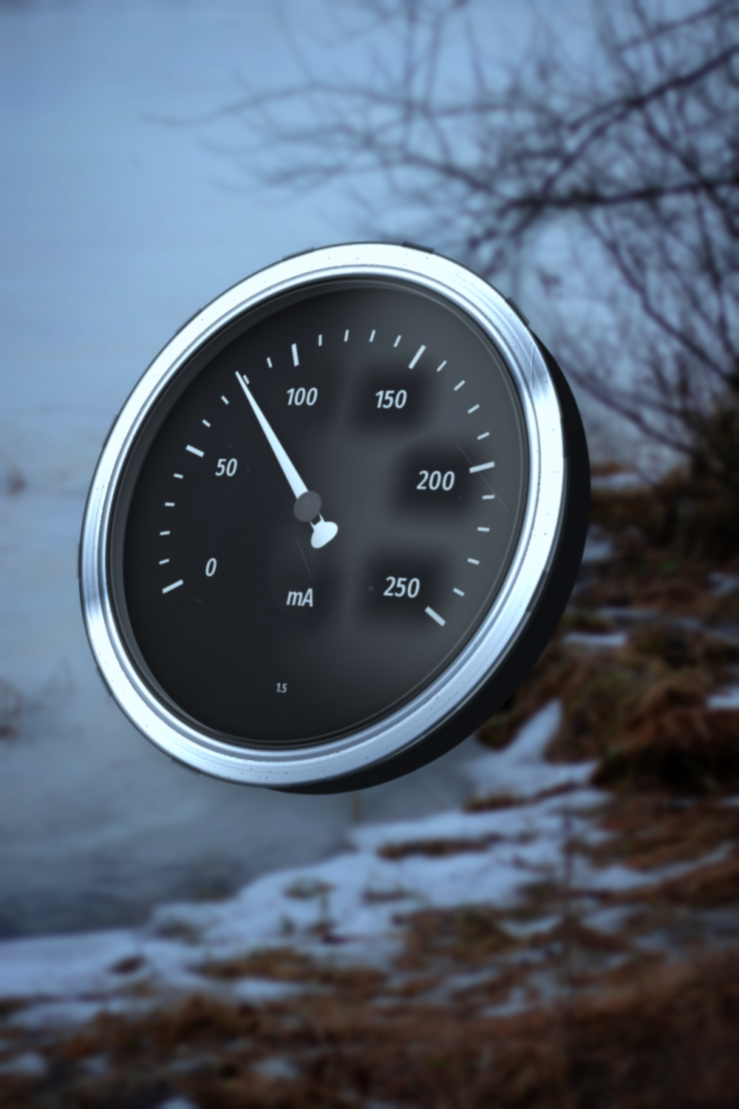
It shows value=80 unit=mA
